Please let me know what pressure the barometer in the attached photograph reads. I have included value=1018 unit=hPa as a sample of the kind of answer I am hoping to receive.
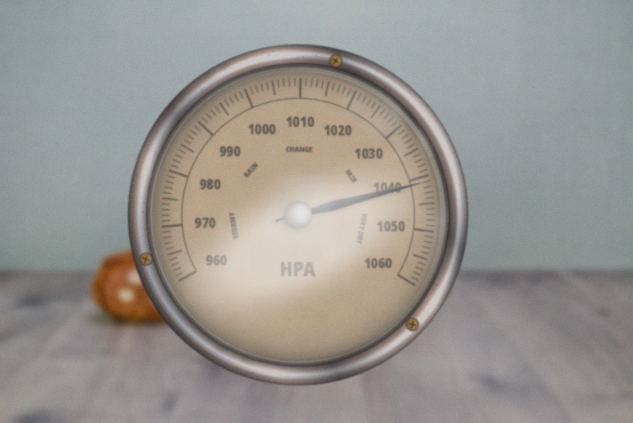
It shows value=1041 unit=hPa
